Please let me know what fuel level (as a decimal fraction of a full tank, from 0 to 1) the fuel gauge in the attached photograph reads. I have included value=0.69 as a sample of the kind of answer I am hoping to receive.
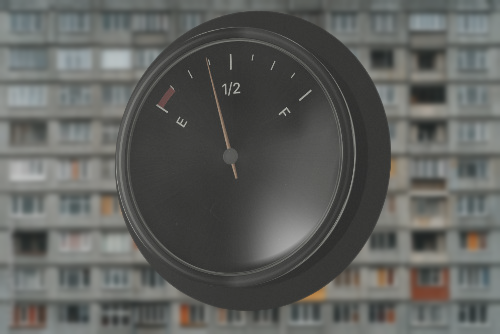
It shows value=0.375
